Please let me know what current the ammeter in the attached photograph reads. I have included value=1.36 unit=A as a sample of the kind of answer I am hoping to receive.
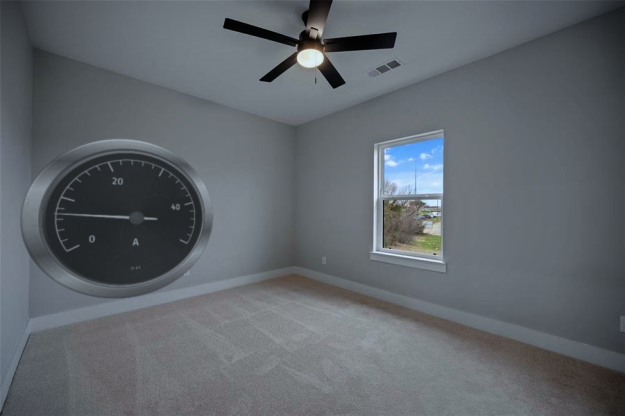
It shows value=7 unit=A
